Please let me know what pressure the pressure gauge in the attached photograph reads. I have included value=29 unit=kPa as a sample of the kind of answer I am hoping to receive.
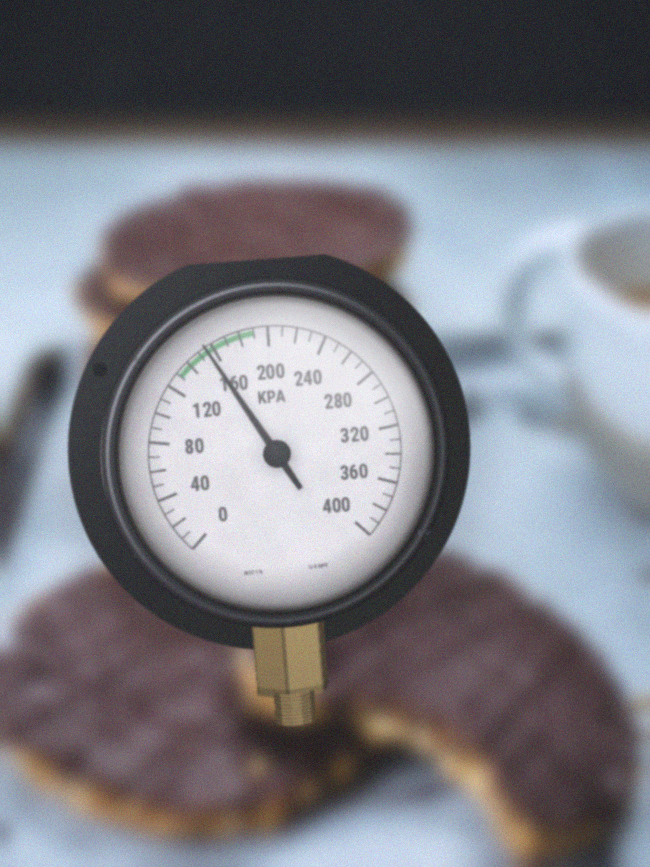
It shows value=155 unit=kPa
